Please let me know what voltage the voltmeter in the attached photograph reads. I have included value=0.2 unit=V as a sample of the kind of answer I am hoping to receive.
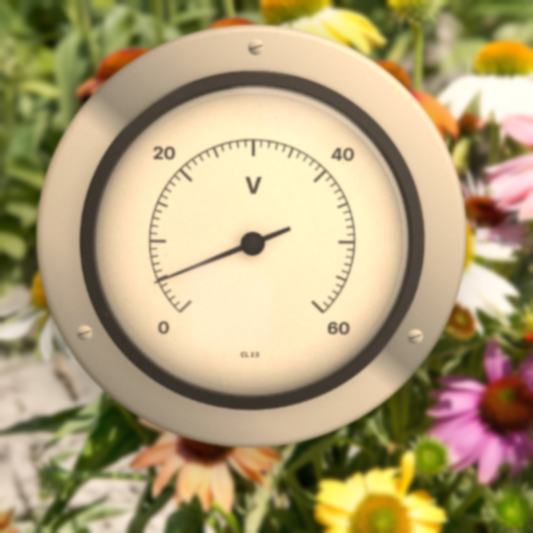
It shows value=5 unit=V
